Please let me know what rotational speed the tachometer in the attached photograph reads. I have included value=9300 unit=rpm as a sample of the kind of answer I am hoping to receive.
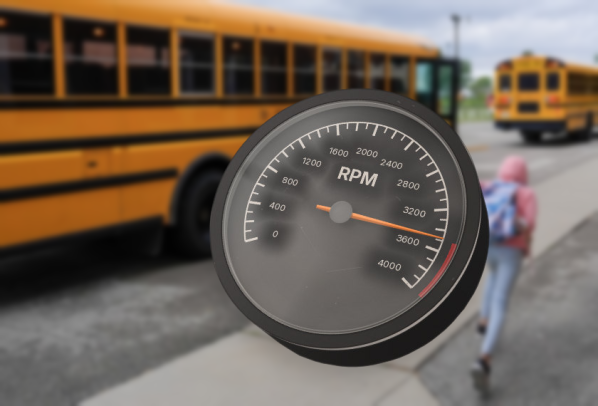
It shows value=3500 unit=rpm
